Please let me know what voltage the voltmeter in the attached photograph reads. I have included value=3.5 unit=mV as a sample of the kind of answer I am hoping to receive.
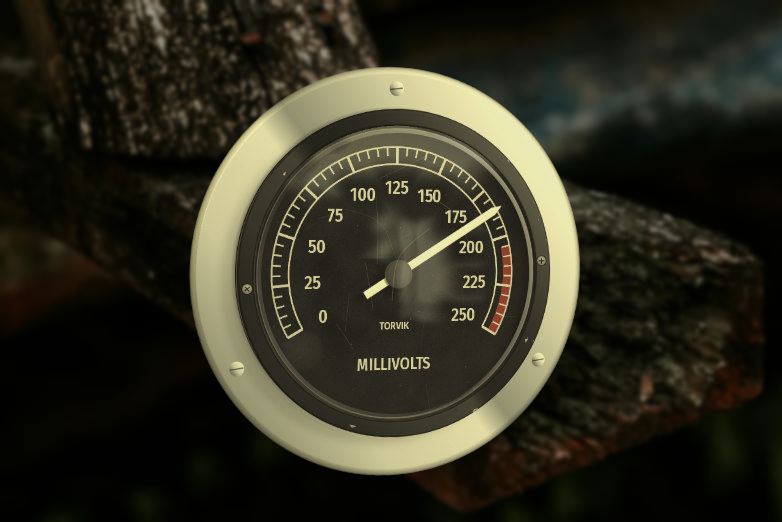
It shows value=185 unit=mV
